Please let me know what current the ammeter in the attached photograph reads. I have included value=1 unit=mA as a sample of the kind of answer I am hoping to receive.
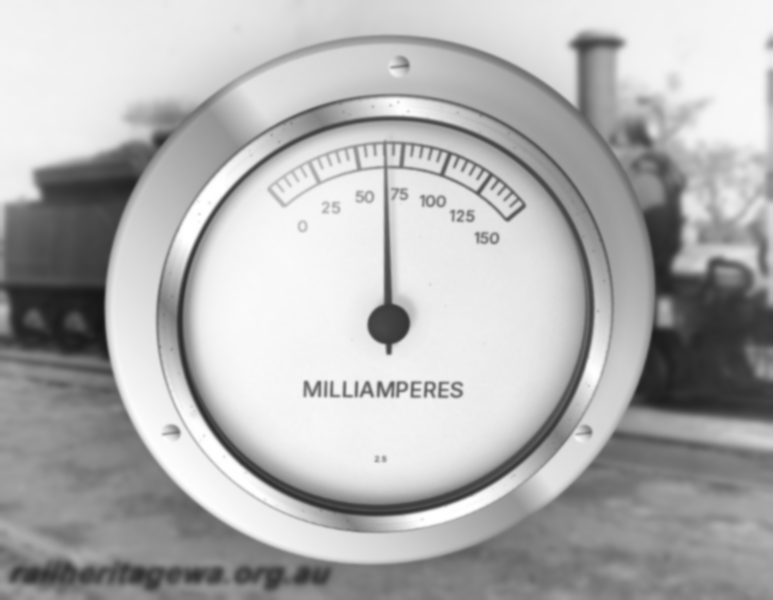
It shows value=65 unit=mA
